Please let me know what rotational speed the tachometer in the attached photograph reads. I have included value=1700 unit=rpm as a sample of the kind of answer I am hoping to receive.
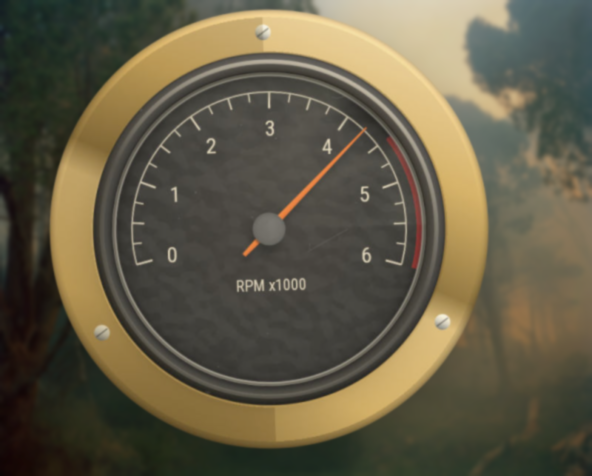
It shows value=4250 unit=rpm
